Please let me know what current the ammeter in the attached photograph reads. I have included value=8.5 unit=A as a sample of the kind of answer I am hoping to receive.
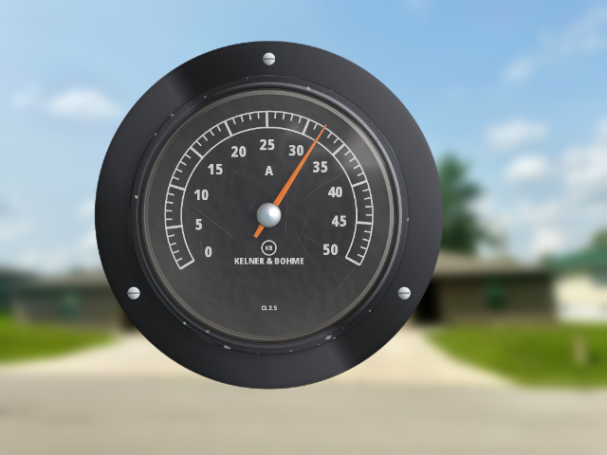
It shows value=32 unit=A
